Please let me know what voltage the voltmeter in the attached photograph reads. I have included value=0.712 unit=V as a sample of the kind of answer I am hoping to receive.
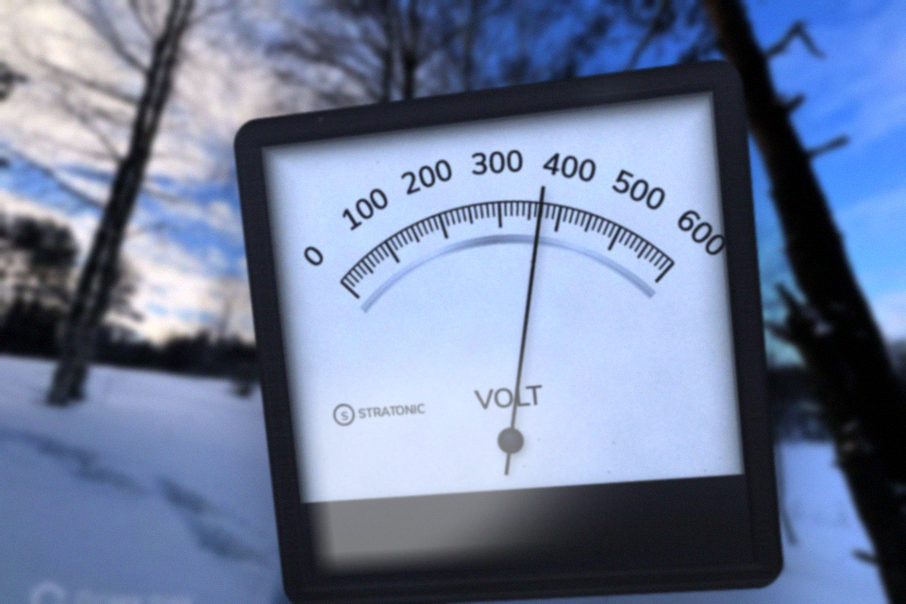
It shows value=370 unit=V
